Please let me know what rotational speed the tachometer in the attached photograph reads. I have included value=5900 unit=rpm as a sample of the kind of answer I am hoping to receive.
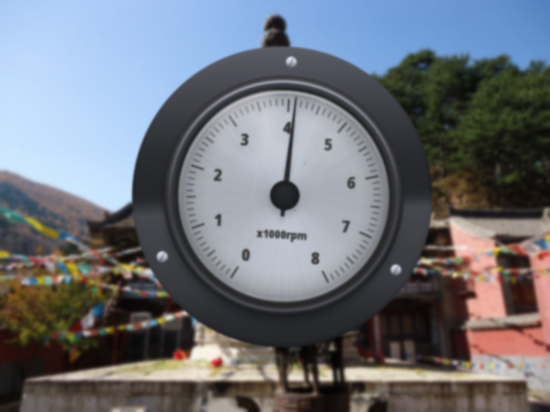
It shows value=4100 unit=rpm
